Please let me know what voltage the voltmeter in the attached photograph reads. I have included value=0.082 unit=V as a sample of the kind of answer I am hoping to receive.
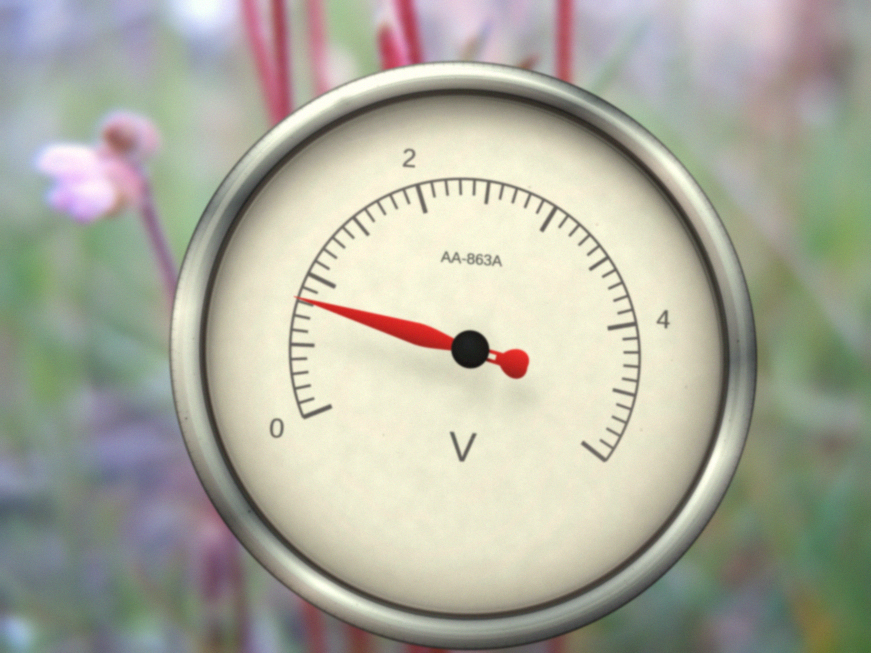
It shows value=0.8 unit=V
